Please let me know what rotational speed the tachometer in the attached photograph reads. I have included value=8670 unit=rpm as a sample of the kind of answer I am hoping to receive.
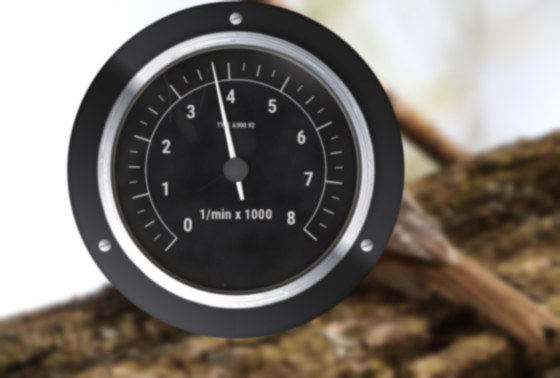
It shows value=3750 unit=rpm
